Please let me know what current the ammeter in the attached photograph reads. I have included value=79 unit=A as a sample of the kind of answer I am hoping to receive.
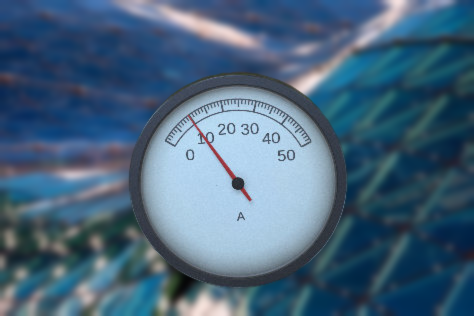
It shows value=10 unit=A
